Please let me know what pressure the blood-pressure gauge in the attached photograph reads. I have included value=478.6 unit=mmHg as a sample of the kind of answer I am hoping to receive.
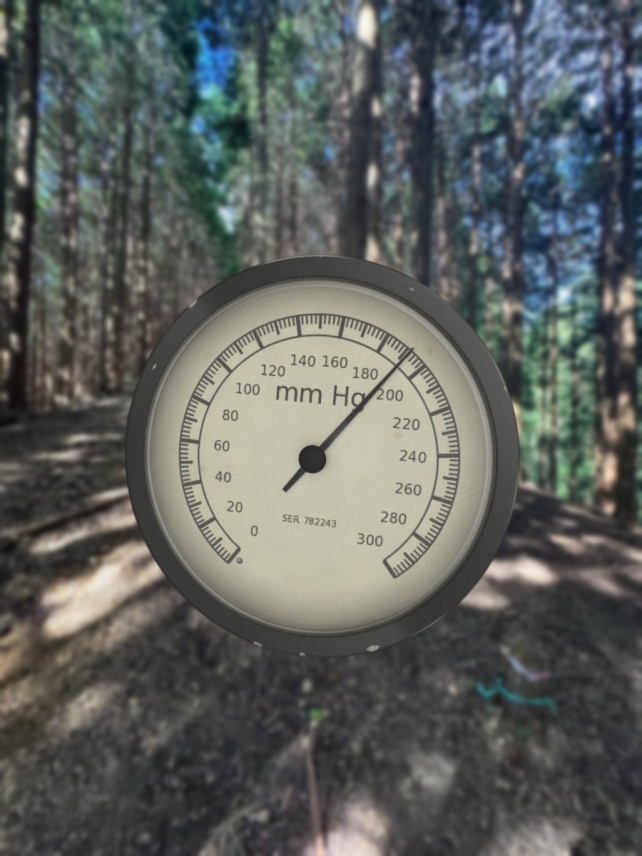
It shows value=192 unit=mmHg
